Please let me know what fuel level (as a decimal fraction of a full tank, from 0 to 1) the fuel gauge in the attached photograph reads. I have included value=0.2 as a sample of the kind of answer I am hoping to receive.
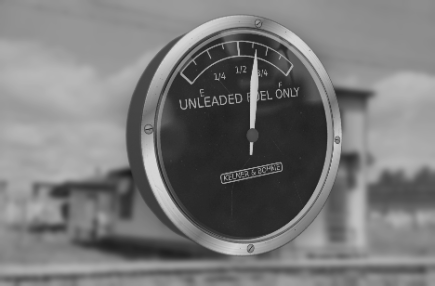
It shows value=0.625
